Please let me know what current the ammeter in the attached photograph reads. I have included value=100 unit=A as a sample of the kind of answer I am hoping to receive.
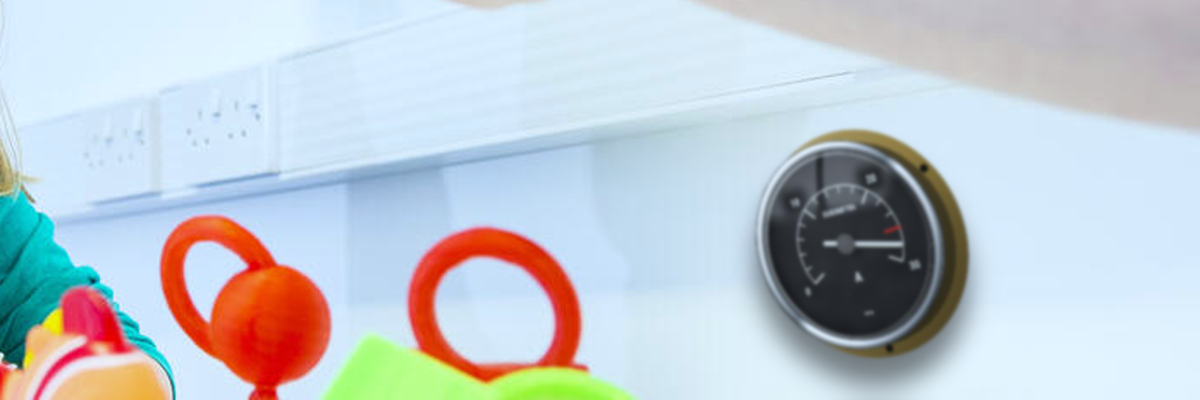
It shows value=28 unit=A
